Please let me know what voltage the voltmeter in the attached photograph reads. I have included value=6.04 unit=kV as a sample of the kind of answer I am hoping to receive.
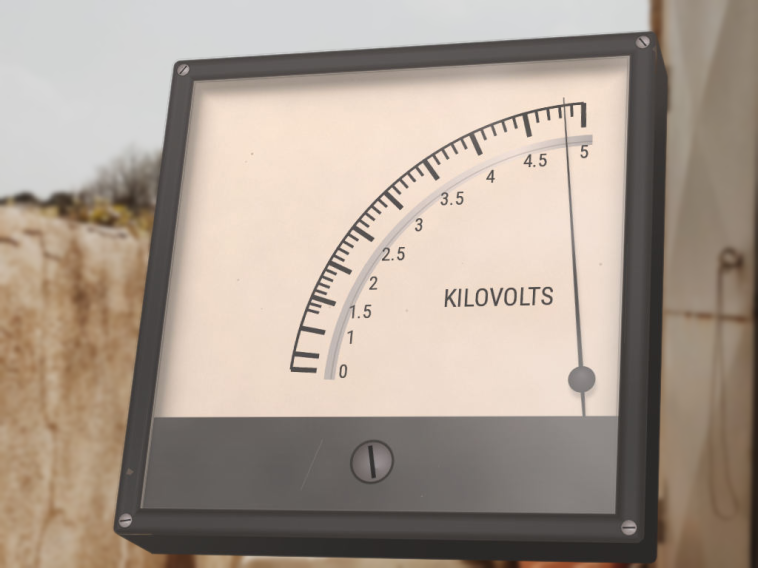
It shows value=4.85 unit=kV
